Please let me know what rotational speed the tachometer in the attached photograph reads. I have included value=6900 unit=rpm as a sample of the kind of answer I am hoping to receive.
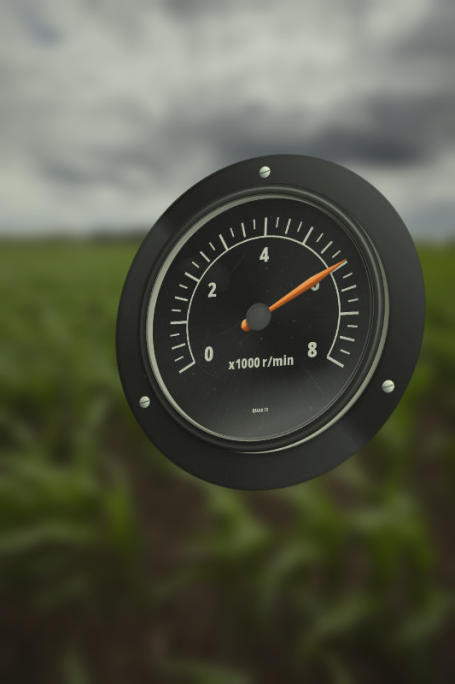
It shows value=6000 unit=rpm
